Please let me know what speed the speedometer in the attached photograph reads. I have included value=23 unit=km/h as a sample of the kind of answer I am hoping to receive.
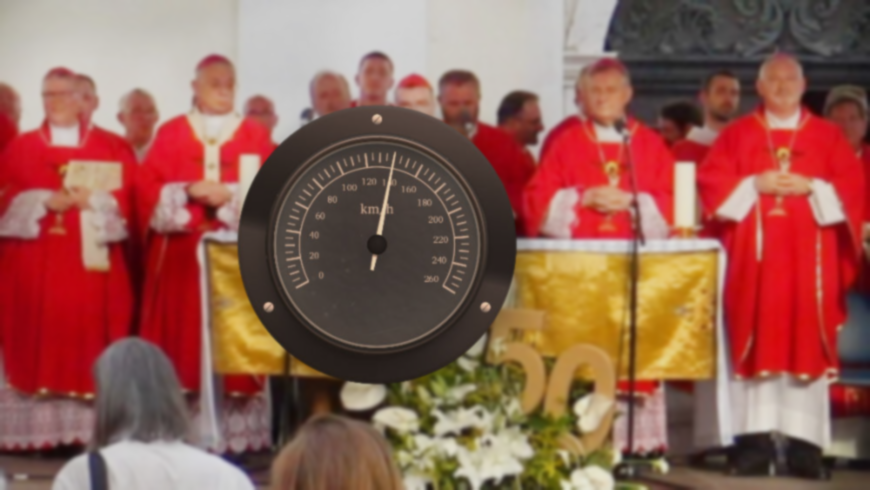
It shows value=140 unit=km/h
